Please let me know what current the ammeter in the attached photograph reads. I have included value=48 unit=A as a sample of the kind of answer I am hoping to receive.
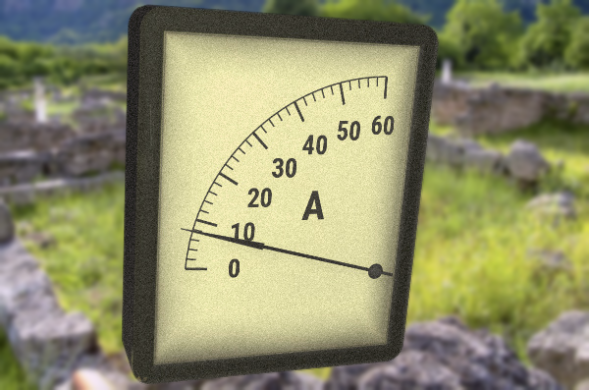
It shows value=8 unit=A
